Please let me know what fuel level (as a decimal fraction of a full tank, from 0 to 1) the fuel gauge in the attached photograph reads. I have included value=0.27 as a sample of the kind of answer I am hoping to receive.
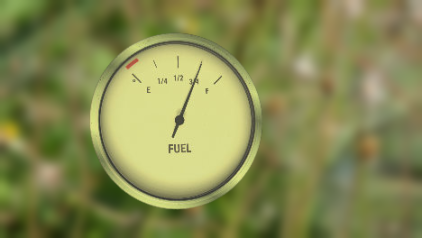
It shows value=0.75
